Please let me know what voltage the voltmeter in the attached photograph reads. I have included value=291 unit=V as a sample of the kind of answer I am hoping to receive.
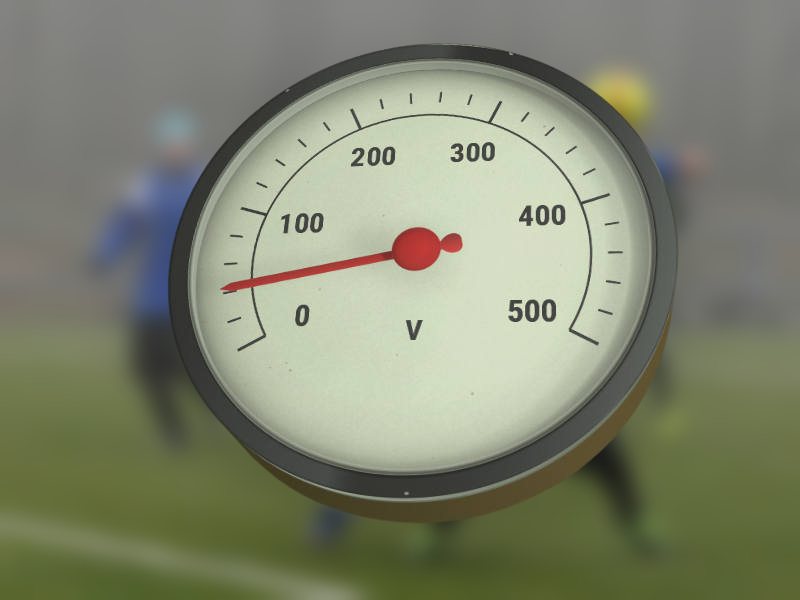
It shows value=40 unit=V
